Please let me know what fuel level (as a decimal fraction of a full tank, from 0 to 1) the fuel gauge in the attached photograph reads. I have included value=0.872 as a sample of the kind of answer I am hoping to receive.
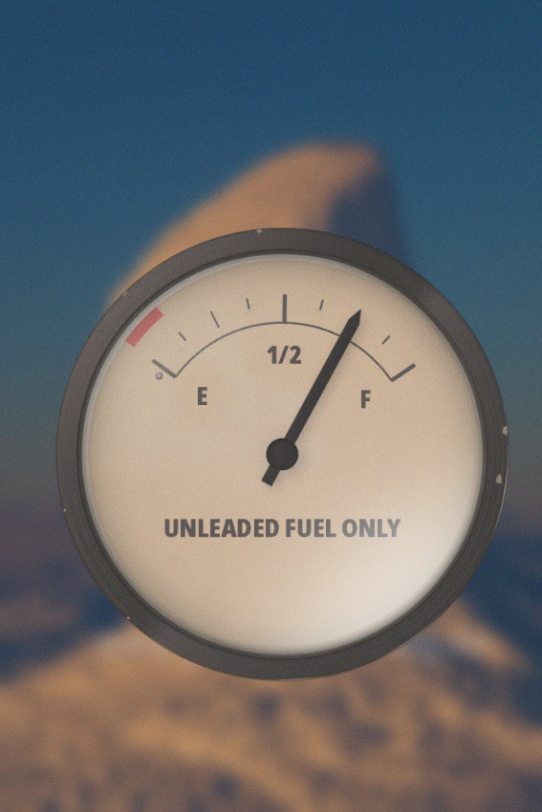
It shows value=0.75
